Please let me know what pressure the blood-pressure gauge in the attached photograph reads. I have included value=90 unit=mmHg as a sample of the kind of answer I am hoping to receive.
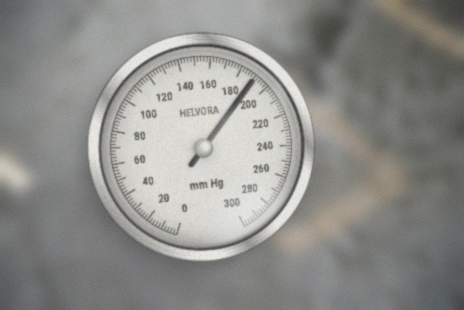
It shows value=190 unit=mmHg
